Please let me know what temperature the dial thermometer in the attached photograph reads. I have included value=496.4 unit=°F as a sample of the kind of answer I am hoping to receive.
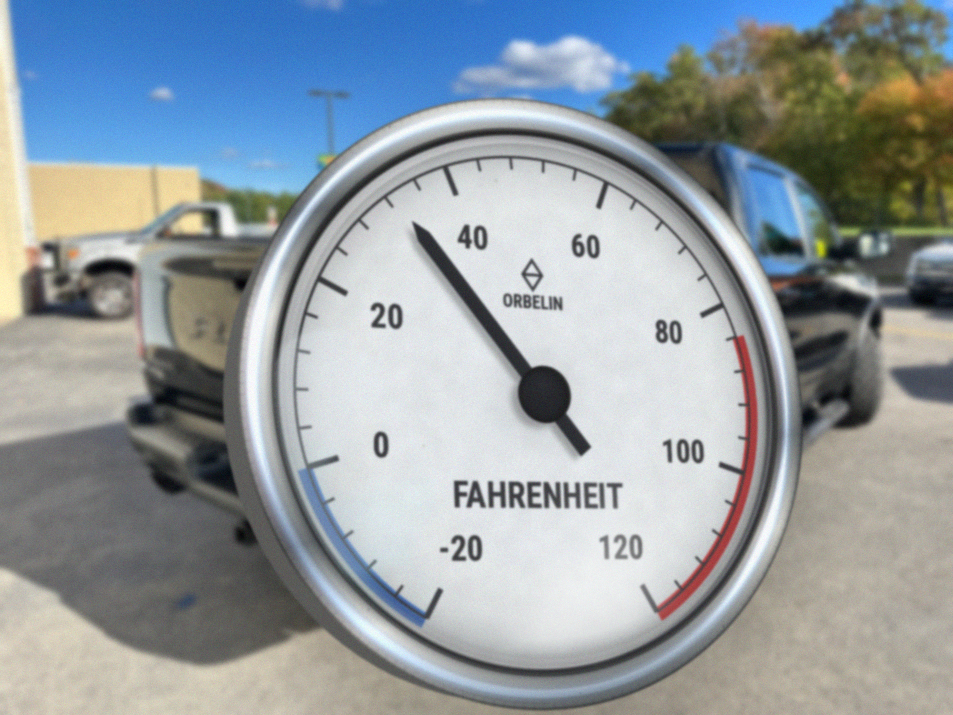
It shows value=32 unit=°F
